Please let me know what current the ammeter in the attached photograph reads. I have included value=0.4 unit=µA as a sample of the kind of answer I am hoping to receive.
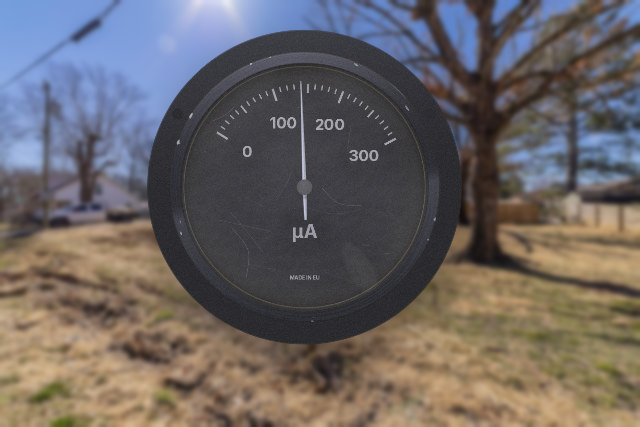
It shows value=140 unit=µA
